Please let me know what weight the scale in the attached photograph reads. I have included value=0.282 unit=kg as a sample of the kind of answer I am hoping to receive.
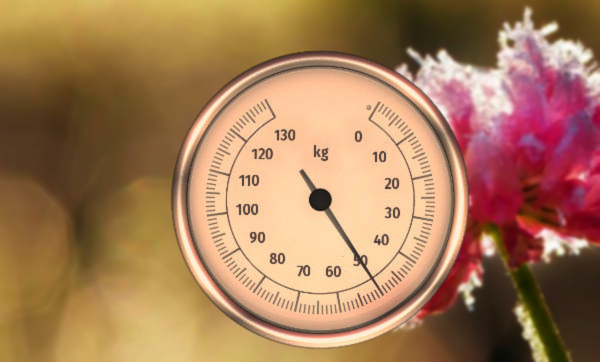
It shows value=50 unit=kg
